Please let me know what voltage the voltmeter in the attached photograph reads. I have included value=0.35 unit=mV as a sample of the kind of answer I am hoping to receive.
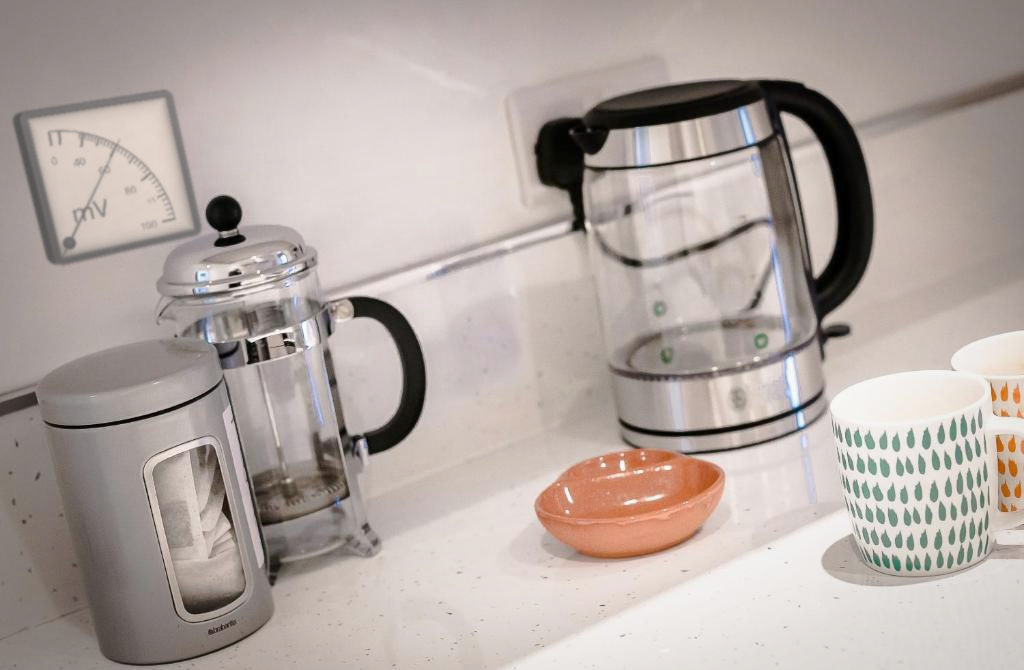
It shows value=60 unit=mV
